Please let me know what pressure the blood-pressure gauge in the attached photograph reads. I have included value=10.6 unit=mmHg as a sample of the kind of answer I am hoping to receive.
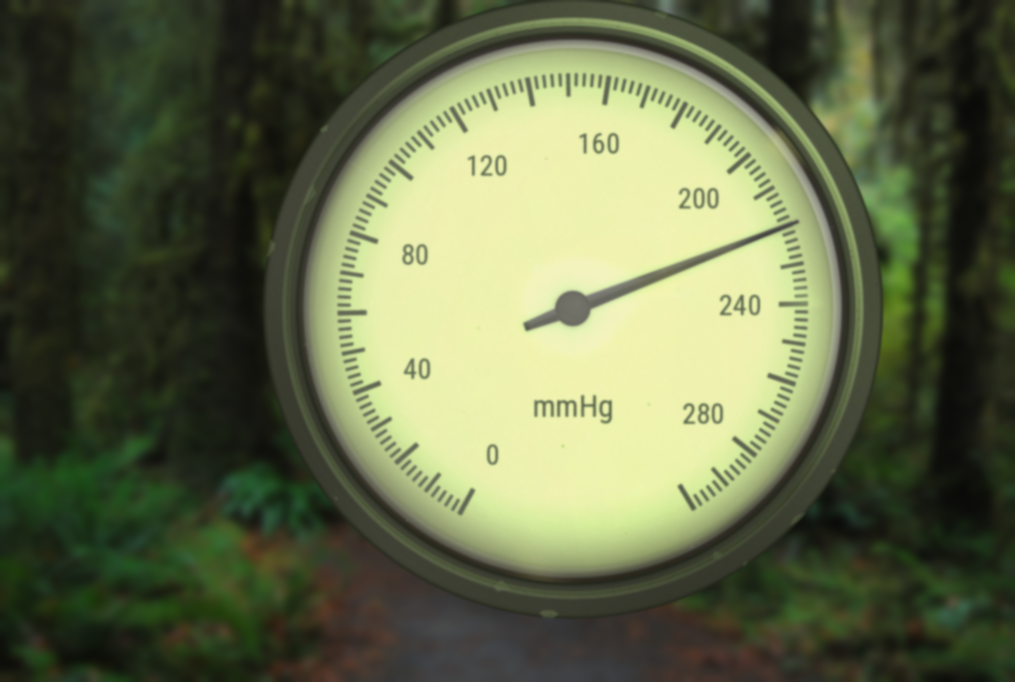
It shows value=220 unit=mmHg
